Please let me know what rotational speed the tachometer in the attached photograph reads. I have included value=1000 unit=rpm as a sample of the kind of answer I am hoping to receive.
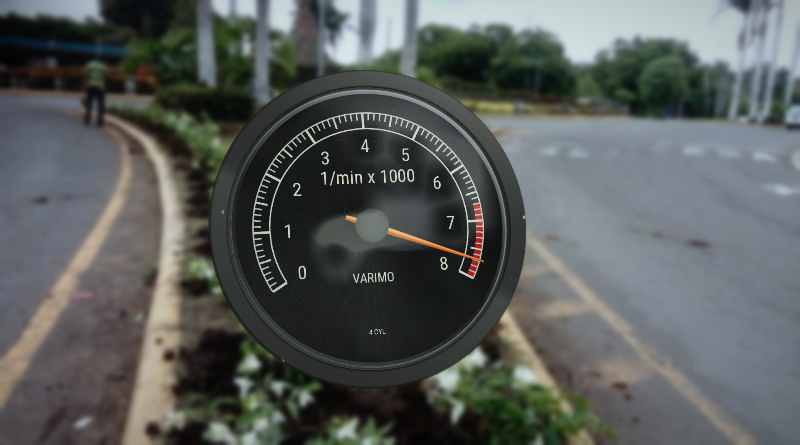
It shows value=7700 unit=rpm
